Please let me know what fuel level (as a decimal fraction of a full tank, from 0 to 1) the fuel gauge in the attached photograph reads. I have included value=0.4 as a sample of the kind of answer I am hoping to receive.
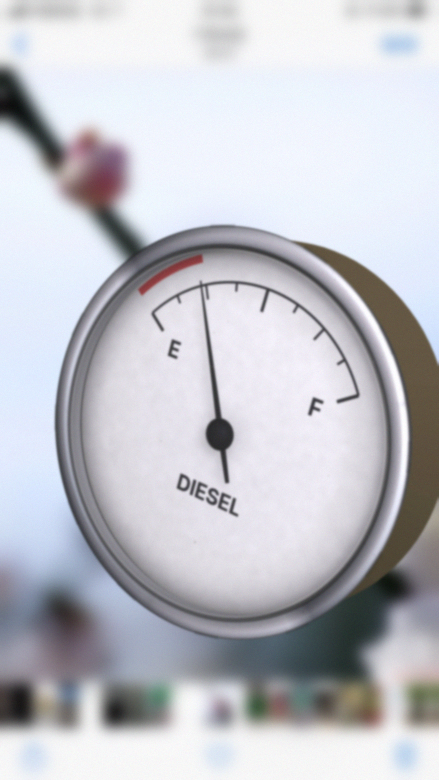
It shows value=0.25
